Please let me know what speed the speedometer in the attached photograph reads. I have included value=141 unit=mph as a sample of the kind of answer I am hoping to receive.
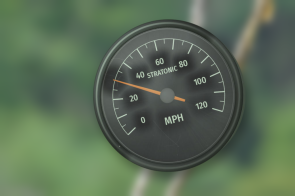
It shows value=30 unit=mph
